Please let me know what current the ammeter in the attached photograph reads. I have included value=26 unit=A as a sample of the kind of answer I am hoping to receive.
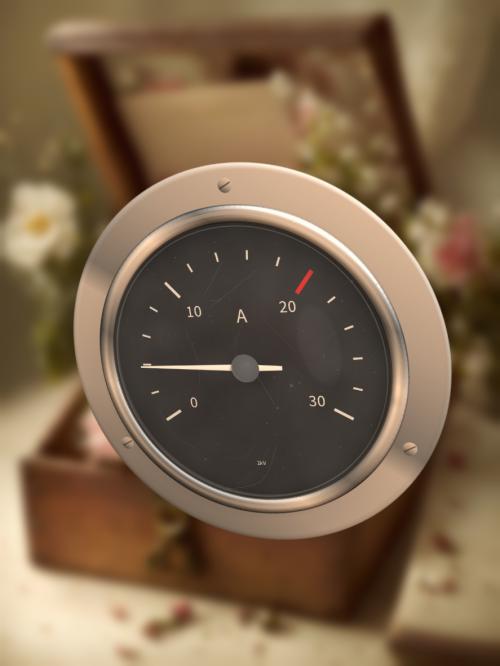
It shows value=4 unit=A
